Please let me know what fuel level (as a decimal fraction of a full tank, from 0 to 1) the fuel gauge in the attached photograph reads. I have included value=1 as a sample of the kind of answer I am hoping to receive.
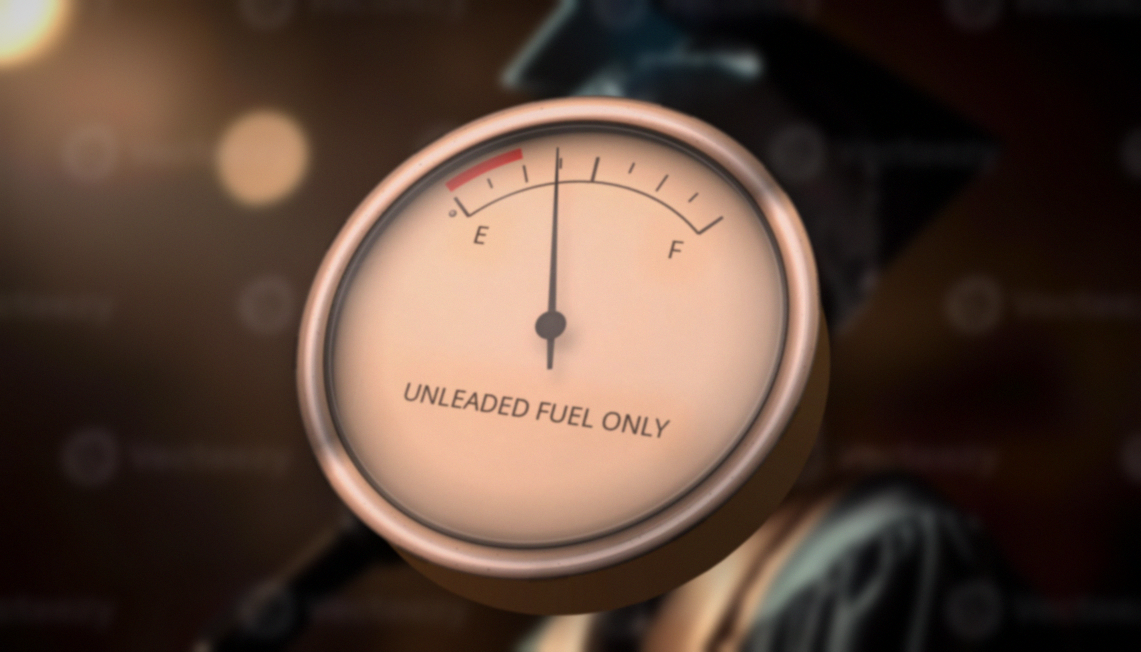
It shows value=0.375
